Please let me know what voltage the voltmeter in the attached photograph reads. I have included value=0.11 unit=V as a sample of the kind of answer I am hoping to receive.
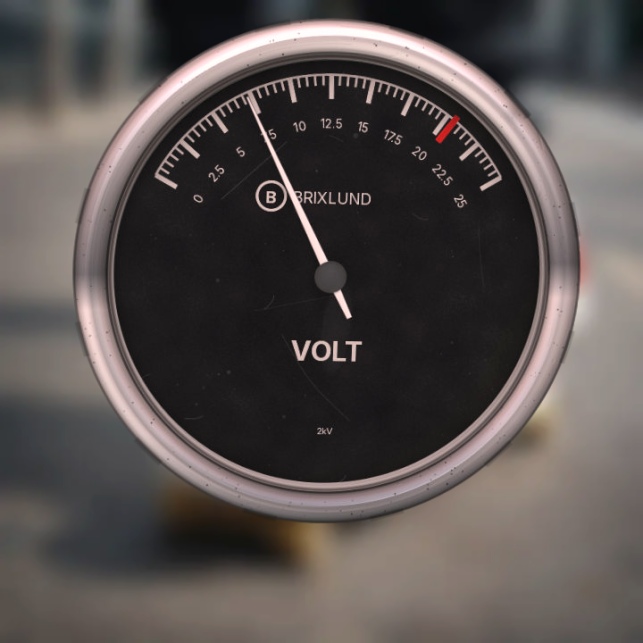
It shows value=7.25 unit=V
